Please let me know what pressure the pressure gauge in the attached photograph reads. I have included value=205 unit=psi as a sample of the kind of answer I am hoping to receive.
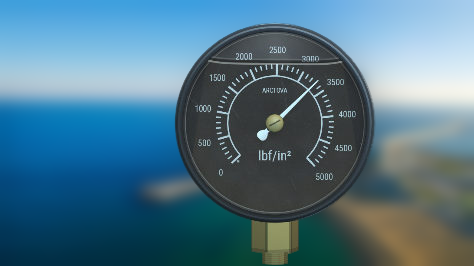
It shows value=3300 unit=psi
